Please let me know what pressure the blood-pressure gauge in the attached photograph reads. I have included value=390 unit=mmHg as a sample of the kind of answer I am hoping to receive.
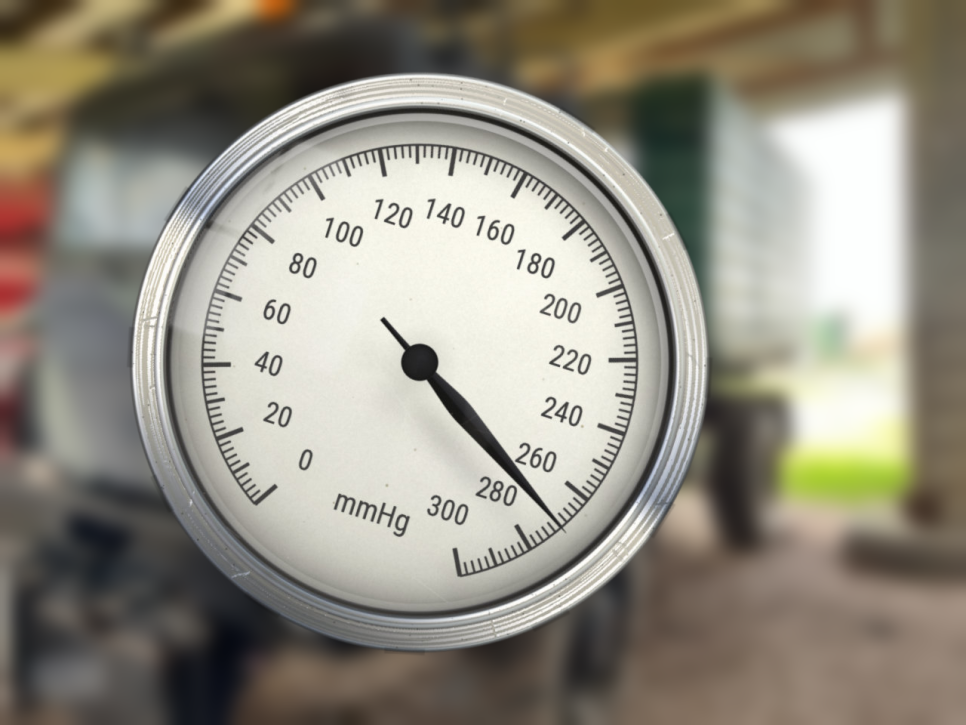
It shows value=270 unit=mmHg
